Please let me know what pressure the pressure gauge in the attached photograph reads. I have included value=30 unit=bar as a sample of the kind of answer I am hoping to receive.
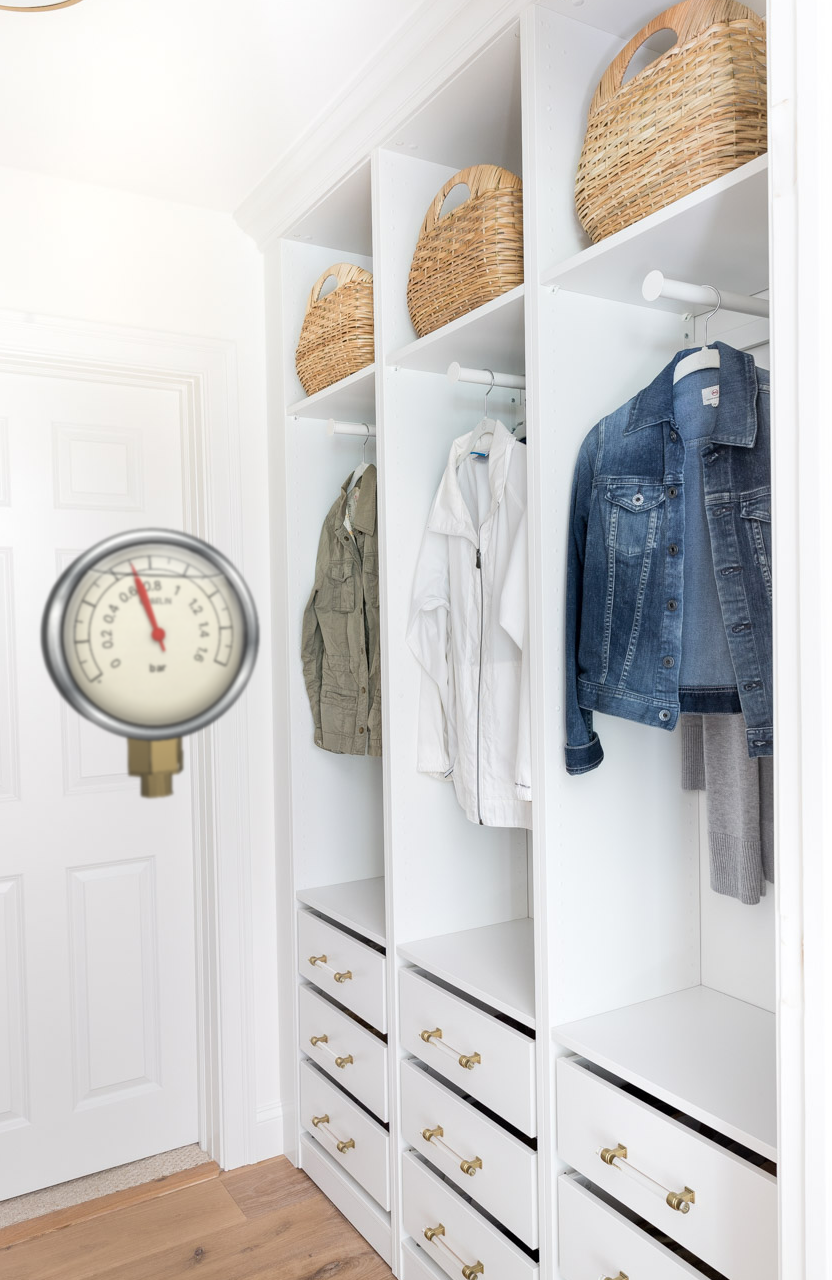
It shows value=0.7 unit=bar
